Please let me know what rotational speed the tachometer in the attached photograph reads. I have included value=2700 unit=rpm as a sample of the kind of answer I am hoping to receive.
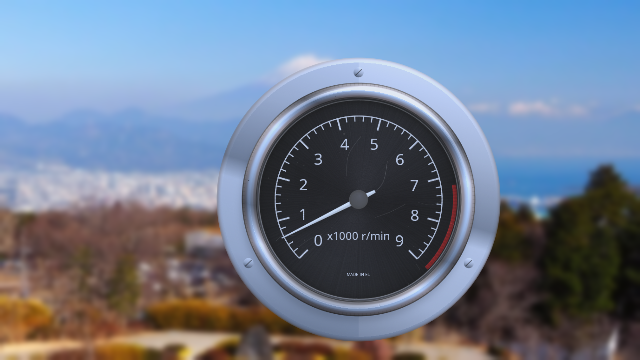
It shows value=600 unit=rpm
